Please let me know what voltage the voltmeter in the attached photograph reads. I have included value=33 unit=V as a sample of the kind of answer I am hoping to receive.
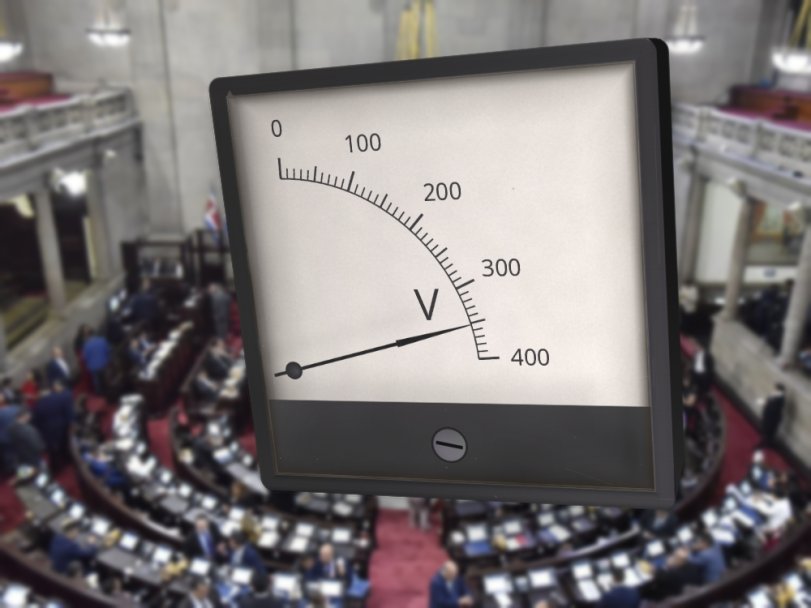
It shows value=350 unit=V
